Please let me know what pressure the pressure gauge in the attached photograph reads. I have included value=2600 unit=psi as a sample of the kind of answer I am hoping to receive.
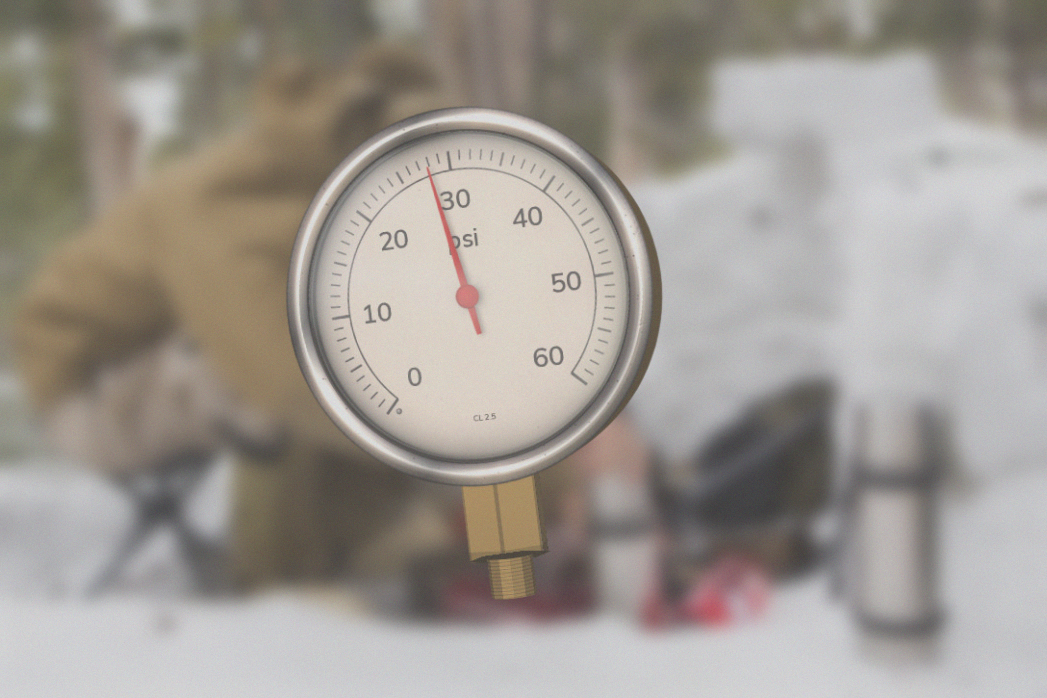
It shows value=28 unit=psi
